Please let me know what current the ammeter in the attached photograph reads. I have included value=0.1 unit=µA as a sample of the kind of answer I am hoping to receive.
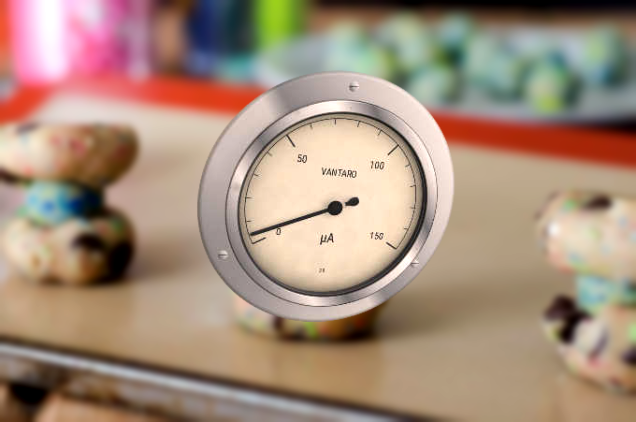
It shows value=5 unit=µA
